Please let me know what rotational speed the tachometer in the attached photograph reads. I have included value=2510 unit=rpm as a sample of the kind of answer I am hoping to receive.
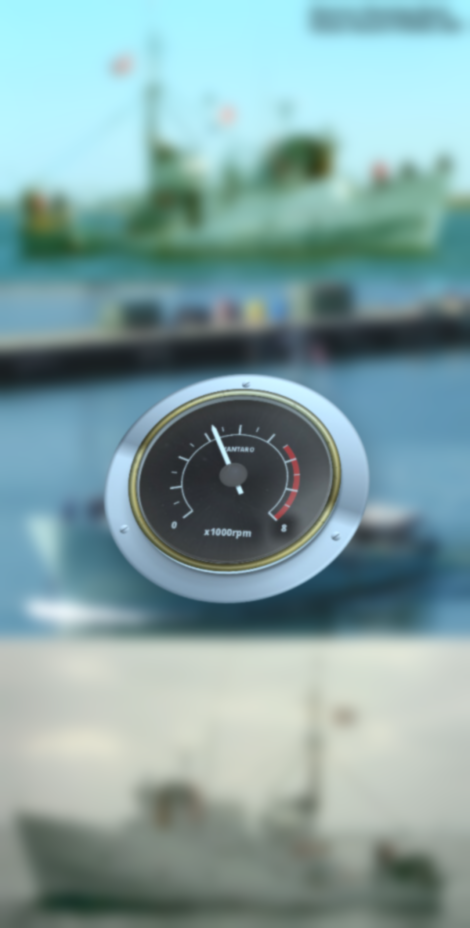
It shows value=3250 unit=rpm
